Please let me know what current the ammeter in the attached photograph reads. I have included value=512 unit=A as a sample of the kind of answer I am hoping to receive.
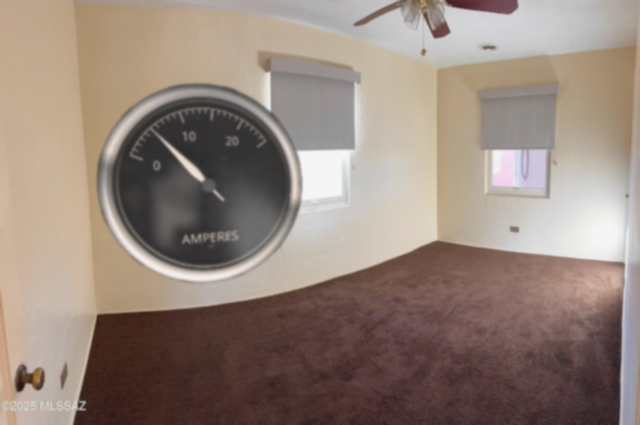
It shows value=5 unit=A
